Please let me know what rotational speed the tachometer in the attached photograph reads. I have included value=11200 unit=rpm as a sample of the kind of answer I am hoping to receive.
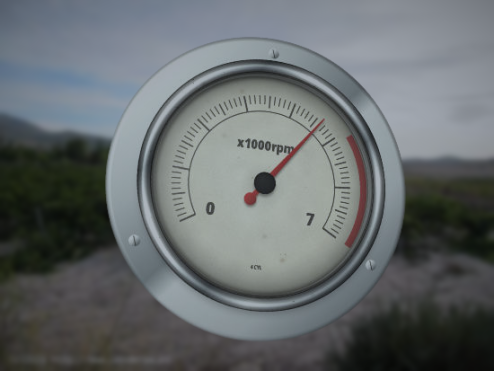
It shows value=4600 unit=rpm
